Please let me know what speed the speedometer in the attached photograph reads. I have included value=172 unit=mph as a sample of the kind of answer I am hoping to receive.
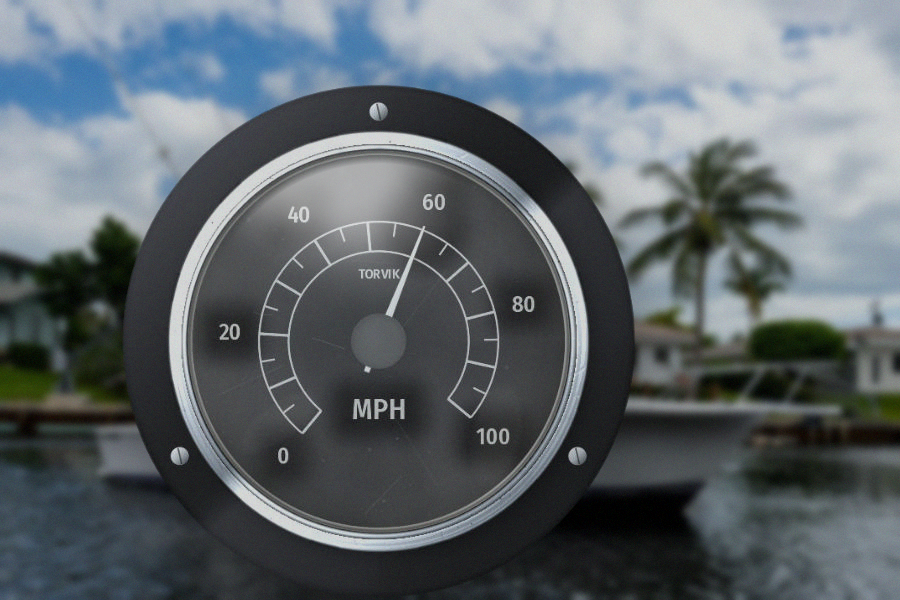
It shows value=60 unit=mph
